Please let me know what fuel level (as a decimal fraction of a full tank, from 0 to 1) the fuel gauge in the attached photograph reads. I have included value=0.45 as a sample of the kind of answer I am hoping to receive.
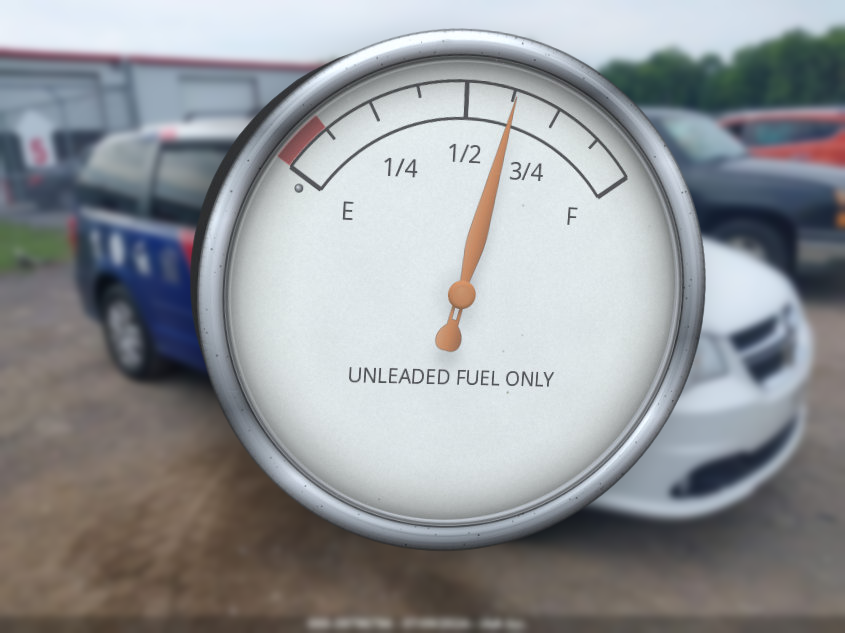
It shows value=0.625
